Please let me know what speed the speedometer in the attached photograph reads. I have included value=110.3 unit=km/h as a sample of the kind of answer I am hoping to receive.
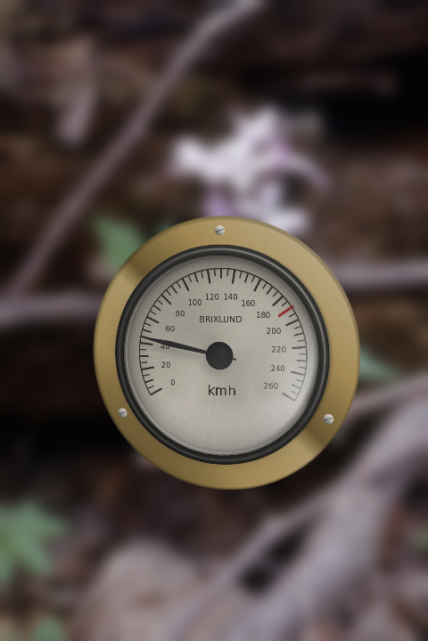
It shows value=45 unit=km/h
